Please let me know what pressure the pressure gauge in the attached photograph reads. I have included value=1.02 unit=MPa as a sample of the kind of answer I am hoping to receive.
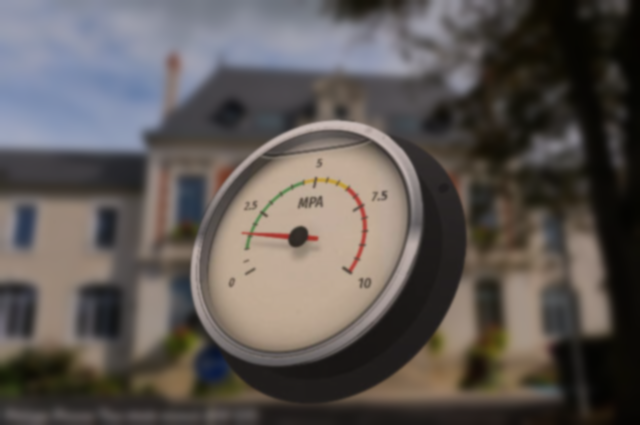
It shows value=1.5 unit=MPa
